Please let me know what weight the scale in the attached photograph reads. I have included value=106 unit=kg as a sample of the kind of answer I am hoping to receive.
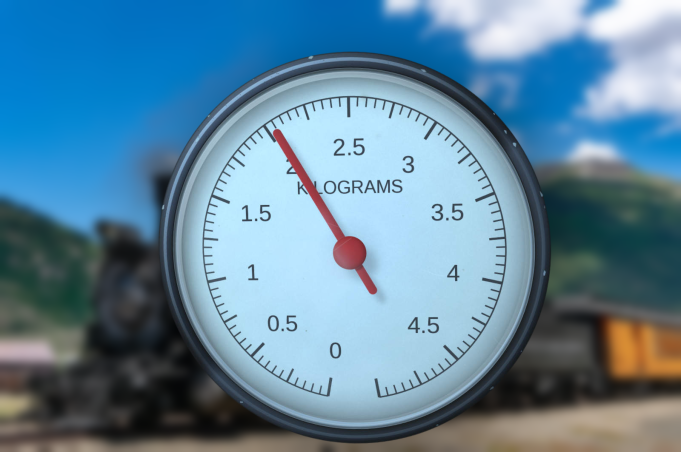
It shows value=2.05 unit=kg
